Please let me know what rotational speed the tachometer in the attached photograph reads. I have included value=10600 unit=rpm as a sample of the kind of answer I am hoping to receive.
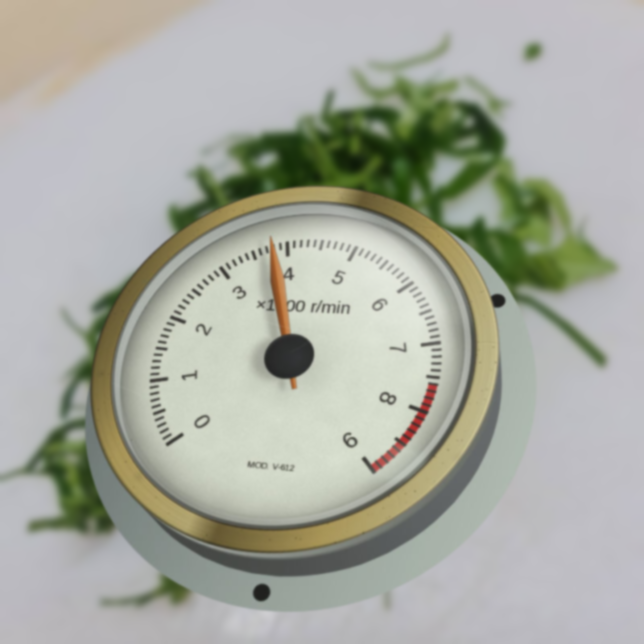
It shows value=3800 unit=rpm
